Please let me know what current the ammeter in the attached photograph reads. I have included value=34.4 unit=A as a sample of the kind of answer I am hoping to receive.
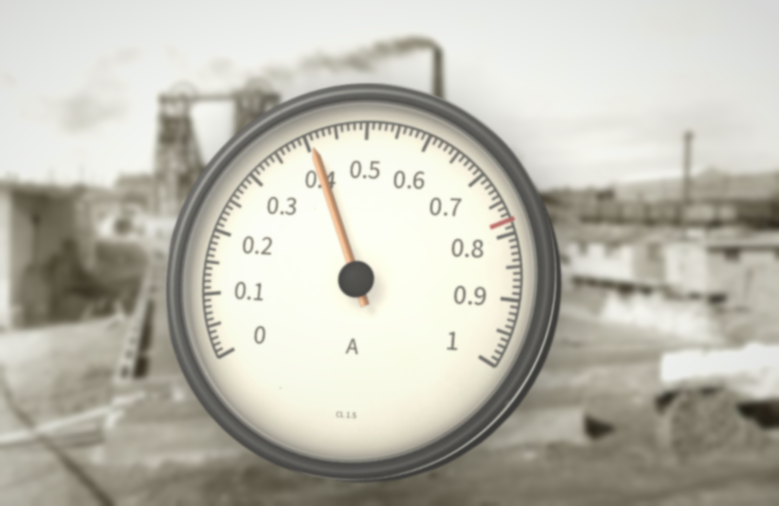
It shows value=0.41 unit=A
